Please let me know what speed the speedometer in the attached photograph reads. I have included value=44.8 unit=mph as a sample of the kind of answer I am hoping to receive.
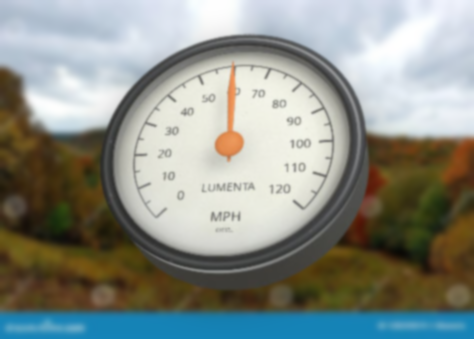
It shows value=60 unit=mph
